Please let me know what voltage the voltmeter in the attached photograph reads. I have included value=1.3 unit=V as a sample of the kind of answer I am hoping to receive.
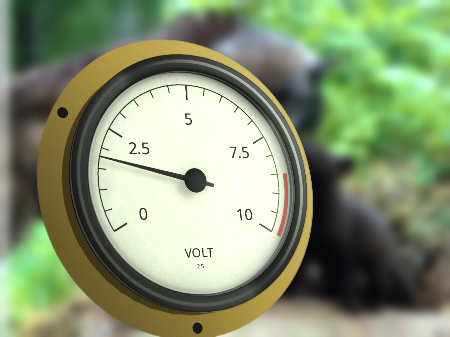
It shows value=1.75 unit=V
